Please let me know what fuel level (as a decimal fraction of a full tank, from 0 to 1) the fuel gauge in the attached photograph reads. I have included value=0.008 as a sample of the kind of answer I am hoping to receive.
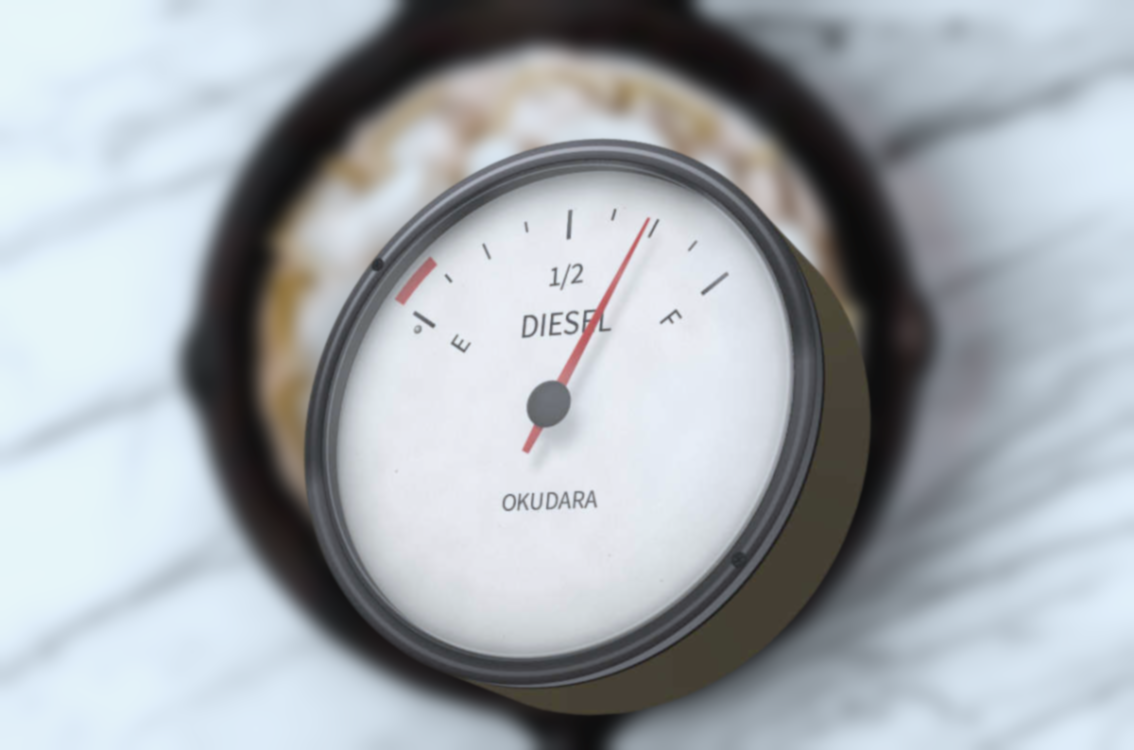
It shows value=0.75
